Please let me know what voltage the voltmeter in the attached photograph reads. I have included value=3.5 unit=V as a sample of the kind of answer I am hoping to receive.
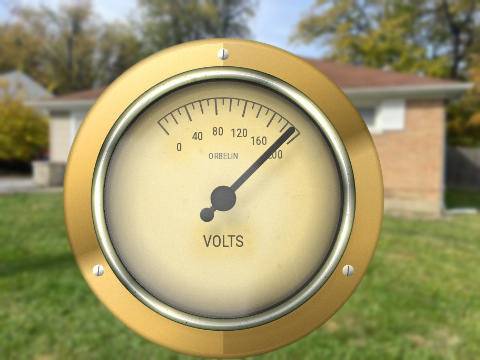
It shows value=190 unit=V
